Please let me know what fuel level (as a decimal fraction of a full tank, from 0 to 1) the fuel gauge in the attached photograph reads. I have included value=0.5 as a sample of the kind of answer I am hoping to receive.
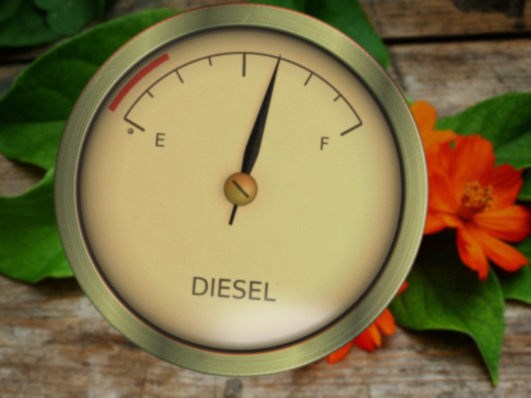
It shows value=0.625
